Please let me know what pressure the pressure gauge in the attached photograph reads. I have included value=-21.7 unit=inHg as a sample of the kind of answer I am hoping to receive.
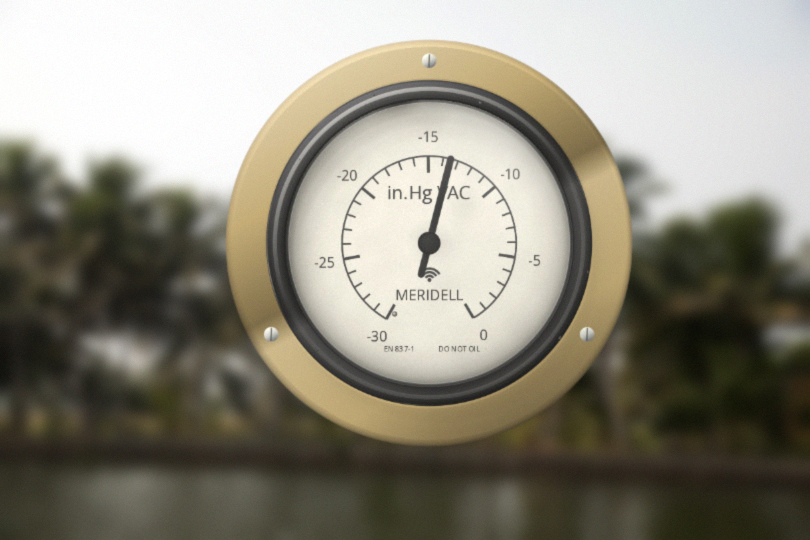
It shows value=-13.5 unit=inHg
